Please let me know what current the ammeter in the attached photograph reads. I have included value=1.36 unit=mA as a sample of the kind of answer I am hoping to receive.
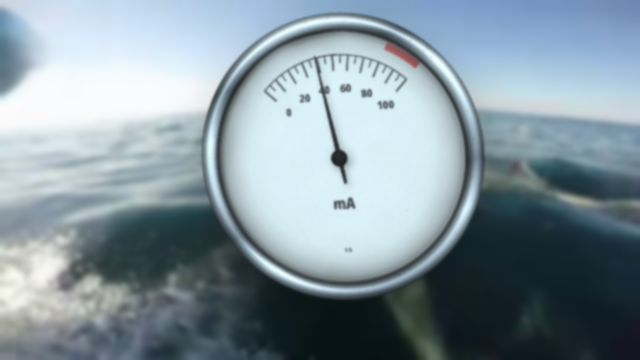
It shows value=40 unit=mA
